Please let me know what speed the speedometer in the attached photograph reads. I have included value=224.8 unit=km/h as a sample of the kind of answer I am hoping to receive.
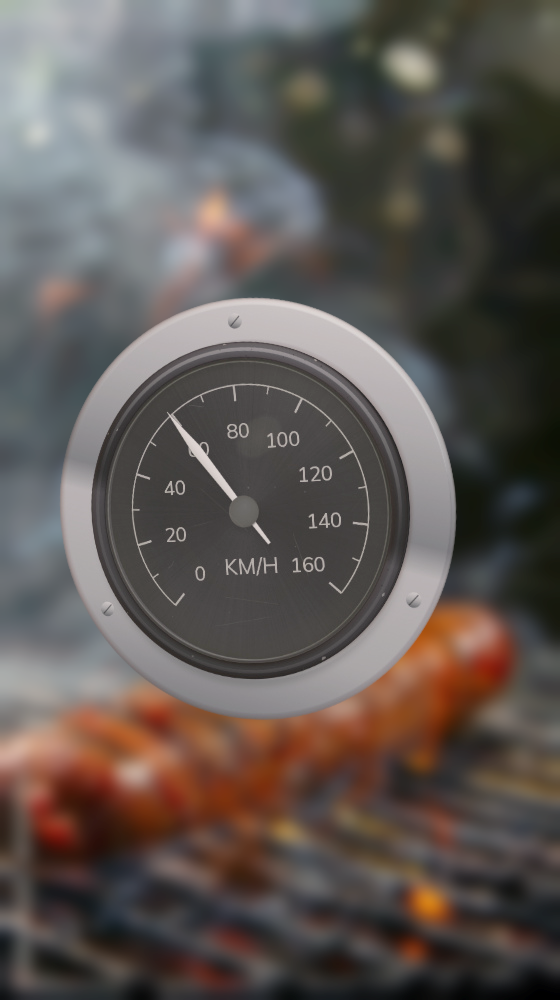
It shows value=60 unit=km/h
